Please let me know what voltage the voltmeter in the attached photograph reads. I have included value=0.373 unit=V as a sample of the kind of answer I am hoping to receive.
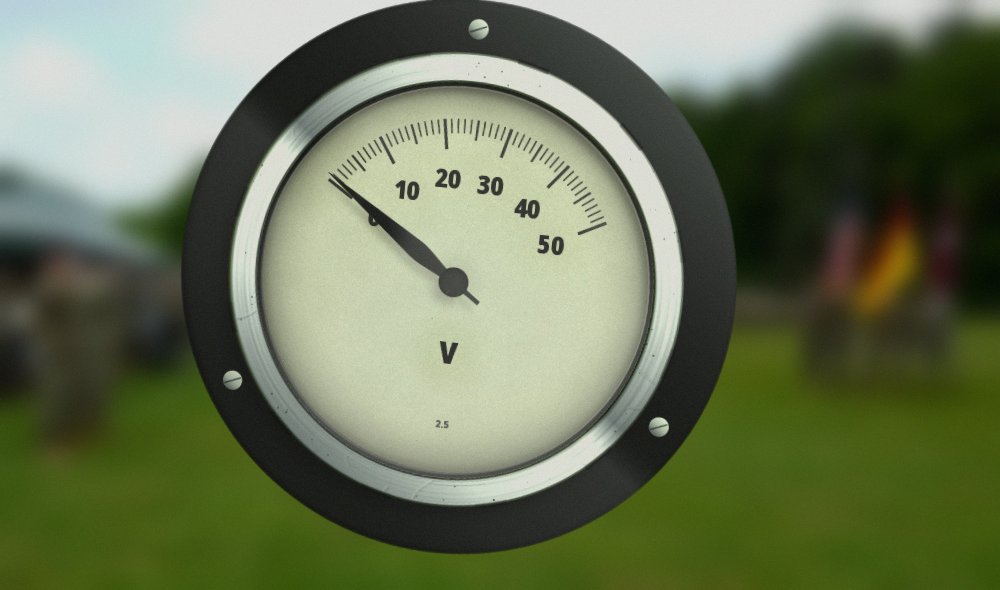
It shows value=1 unit=V
